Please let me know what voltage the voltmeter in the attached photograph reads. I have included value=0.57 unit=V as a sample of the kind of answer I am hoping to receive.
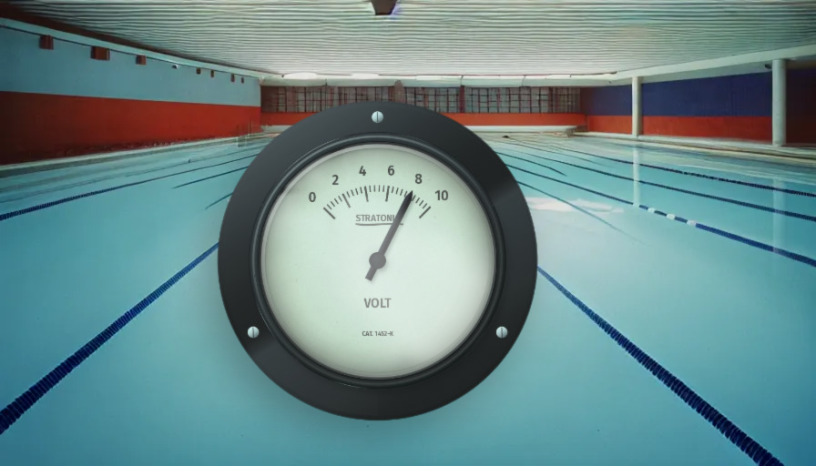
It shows value=8 unit=V
